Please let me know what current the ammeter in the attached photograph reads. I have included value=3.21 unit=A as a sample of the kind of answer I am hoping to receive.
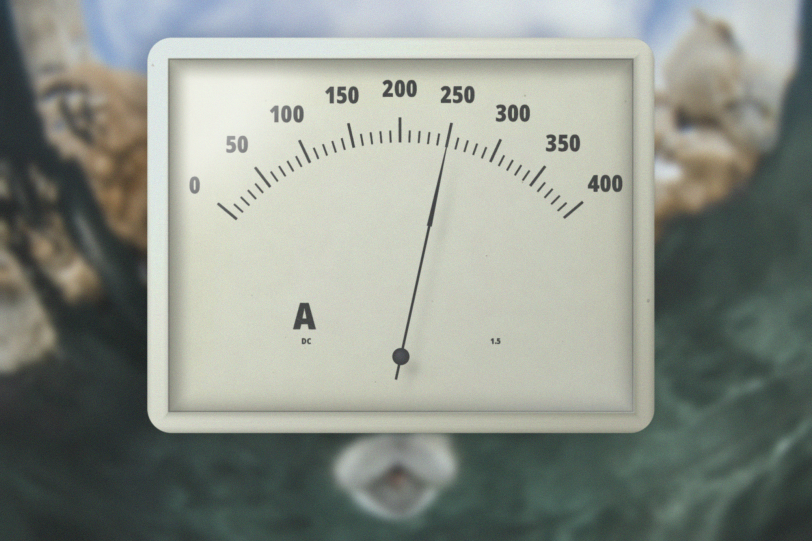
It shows value=250 unit=A
